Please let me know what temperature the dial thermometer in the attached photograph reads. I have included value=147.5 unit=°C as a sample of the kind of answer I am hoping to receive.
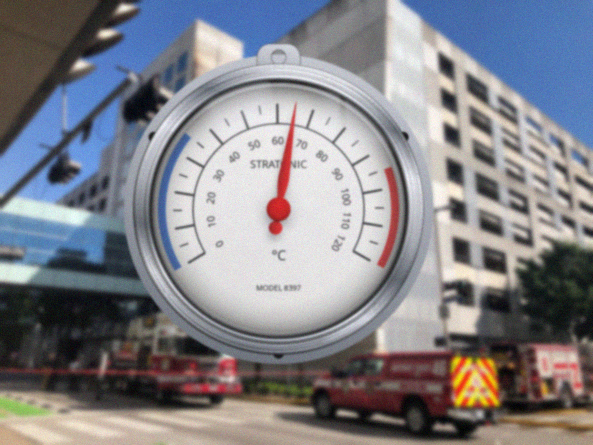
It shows value=65 unit=°C
